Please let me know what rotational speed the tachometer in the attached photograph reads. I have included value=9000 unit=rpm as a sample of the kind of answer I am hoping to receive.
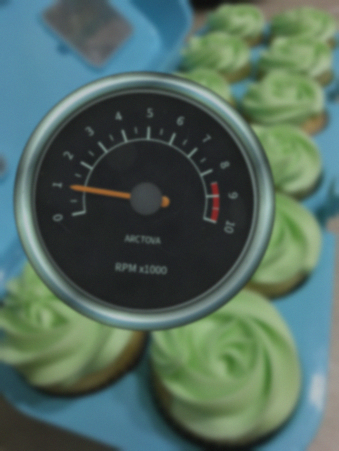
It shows value=1000 unit=rpm
